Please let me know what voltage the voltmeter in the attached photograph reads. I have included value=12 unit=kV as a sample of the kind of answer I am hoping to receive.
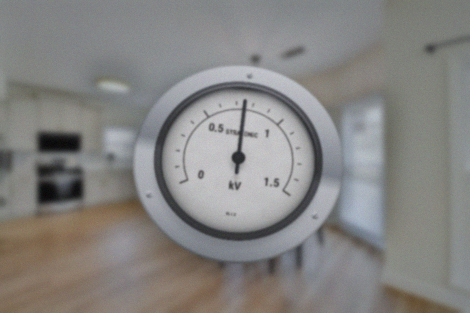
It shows value=0.75 unit=kV
